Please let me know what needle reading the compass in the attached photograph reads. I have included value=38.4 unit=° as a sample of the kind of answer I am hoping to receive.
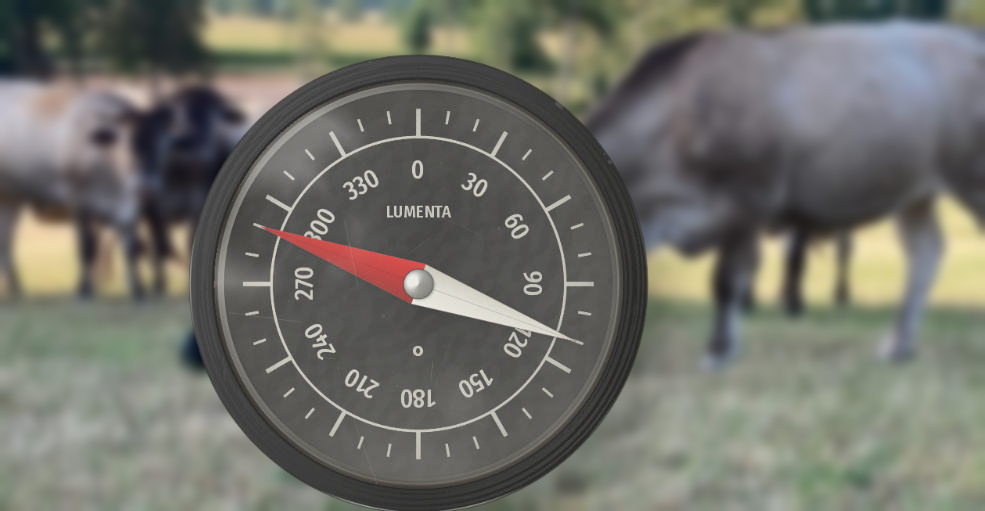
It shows value=290 unit=°
